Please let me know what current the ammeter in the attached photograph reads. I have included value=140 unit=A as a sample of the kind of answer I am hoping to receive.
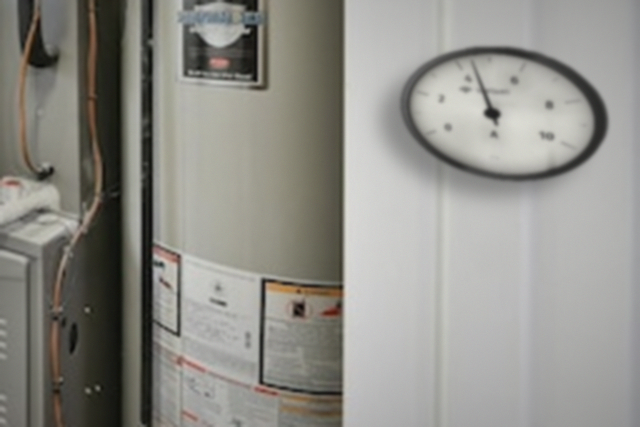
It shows value=4.5 unit=A
